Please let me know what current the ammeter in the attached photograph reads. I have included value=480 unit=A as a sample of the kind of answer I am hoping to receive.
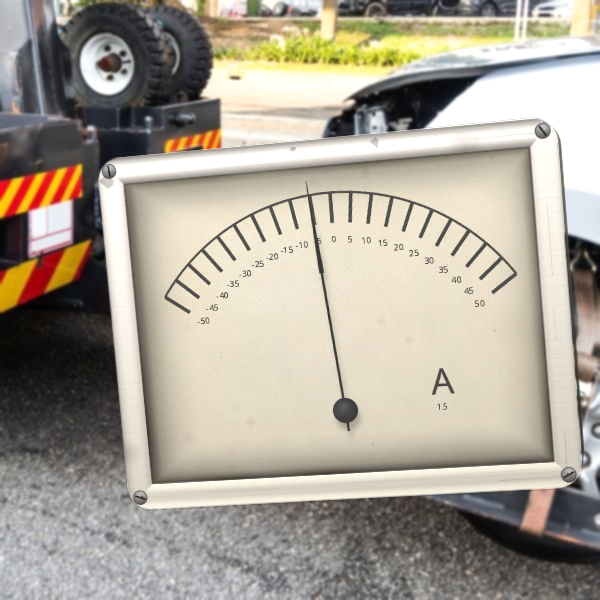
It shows value=-5 unit=A
